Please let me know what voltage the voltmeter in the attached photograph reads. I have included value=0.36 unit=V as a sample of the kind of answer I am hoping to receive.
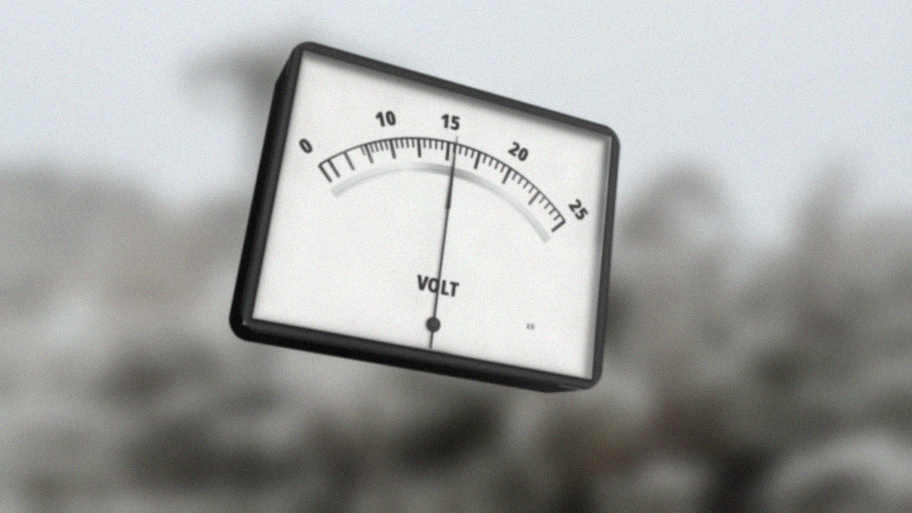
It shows value=15.5 unit=V
